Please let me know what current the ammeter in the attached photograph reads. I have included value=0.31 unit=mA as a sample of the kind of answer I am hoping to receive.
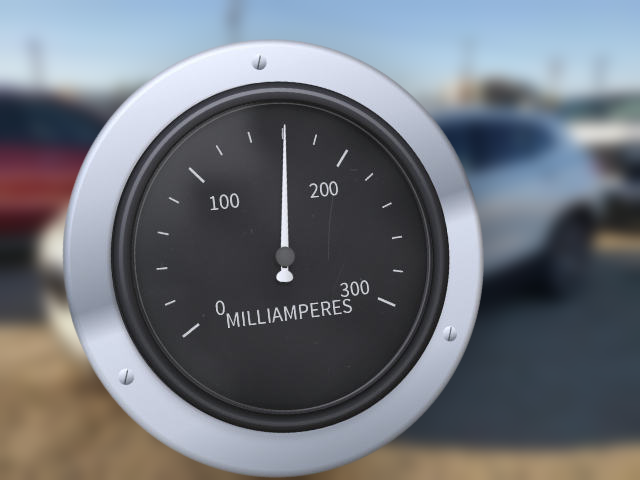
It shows value=160 unit=mA
